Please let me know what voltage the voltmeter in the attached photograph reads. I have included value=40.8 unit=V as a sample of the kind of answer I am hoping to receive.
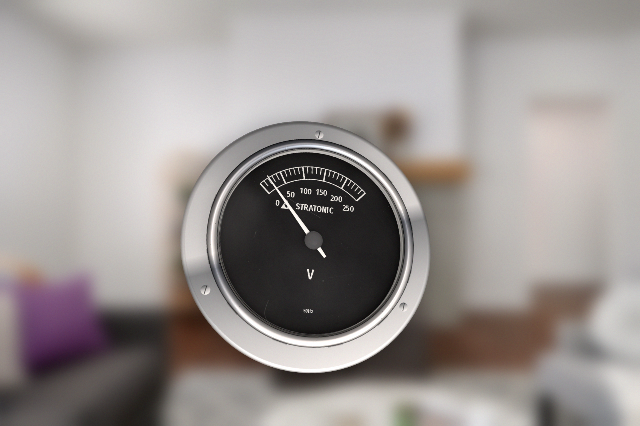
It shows value=20 unit=V
